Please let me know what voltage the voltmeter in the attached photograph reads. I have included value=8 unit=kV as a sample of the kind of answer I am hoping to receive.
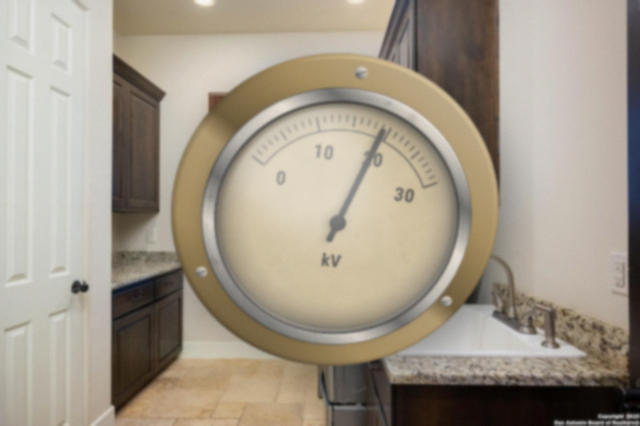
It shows value=19 unit=kV
